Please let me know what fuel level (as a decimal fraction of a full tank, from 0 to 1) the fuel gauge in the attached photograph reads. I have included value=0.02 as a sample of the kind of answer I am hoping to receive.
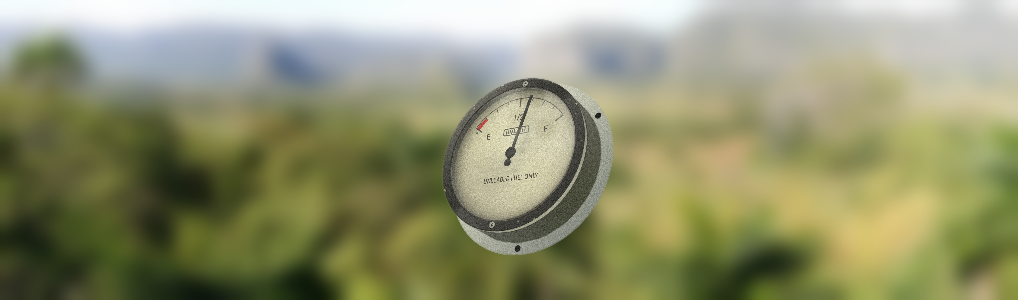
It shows value=0.625
